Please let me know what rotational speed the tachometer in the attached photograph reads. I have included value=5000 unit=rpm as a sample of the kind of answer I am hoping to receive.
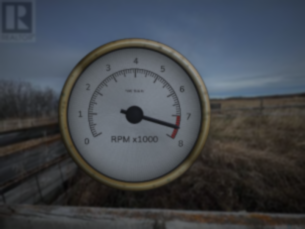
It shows value=7500 unit=rpm
